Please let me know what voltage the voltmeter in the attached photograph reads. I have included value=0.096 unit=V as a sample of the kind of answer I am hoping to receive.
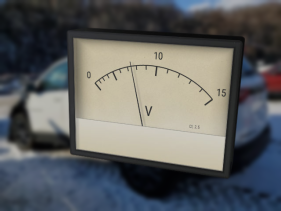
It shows value=7.5 unit=V
